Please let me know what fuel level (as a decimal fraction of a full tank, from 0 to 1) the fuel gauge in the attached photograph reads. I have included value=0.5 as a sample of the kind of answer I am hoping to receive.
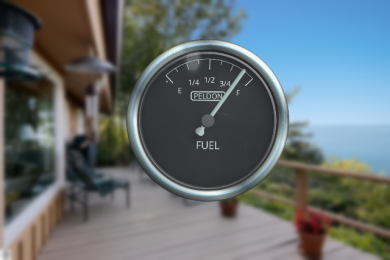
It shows value=0.875
